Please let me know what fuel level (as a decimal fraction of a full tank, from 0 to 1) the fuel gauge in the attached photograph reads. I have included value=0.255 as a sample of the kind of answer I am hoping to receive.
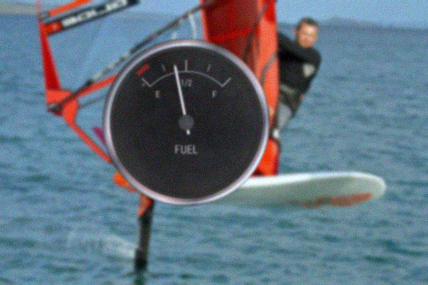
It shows value=0.375
